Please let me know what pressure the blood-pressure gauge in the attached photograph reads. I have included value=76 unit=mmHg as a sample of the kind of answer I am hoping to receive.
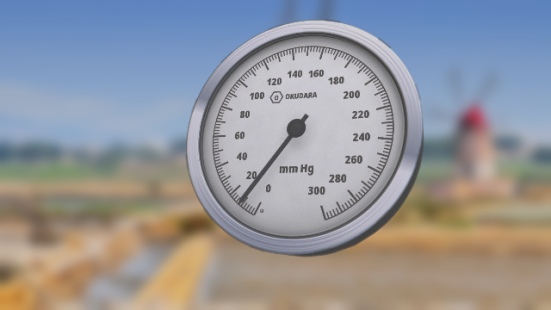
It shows value=10 unit=mmHg
